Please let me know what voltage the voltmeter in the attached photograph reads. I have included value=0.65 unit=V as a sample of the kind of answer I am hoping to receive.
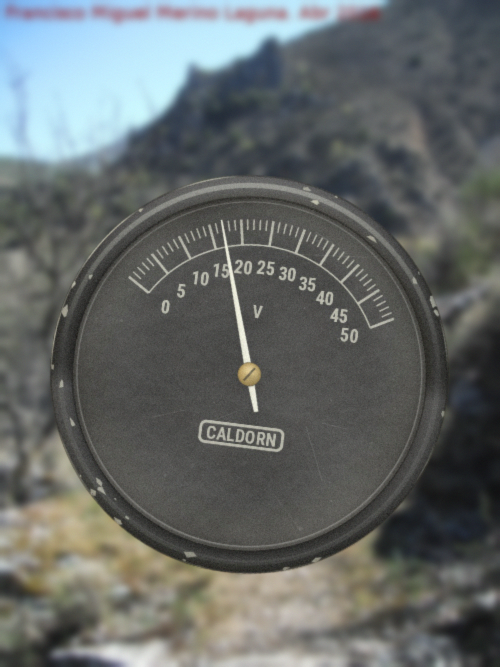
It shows value=17 unit=V
